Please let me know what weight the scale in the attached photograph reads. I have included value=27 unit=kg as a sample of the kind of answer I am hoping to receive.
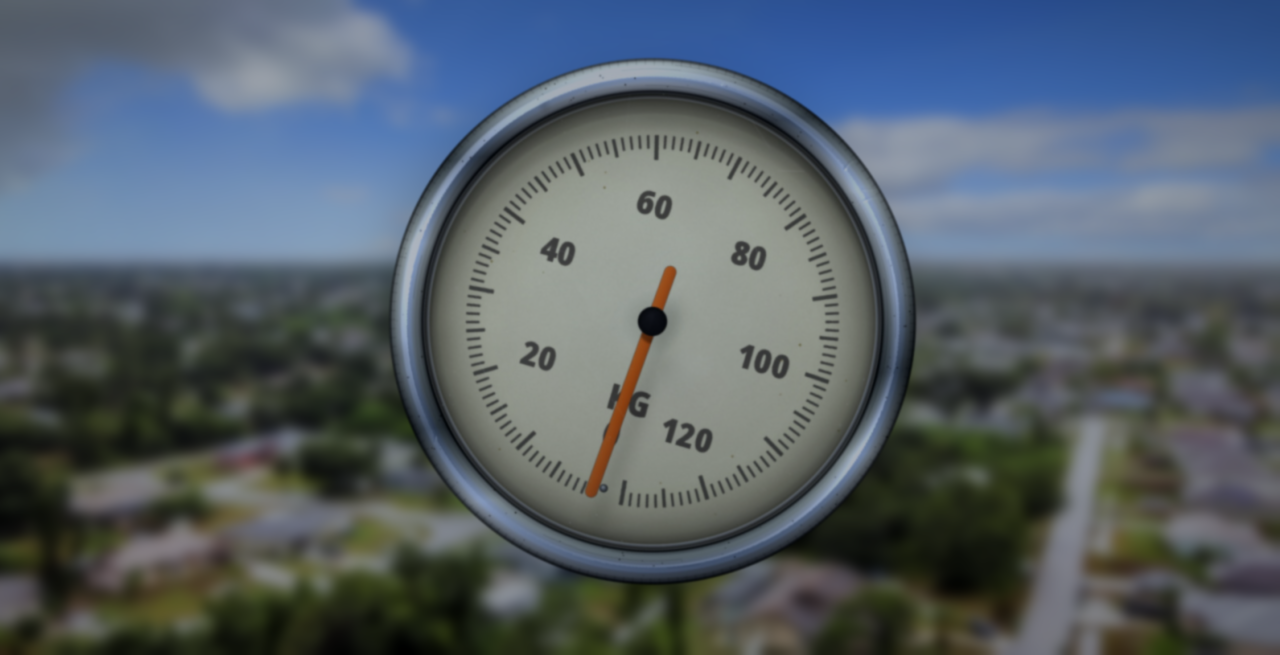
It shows value=0 unit=kg
